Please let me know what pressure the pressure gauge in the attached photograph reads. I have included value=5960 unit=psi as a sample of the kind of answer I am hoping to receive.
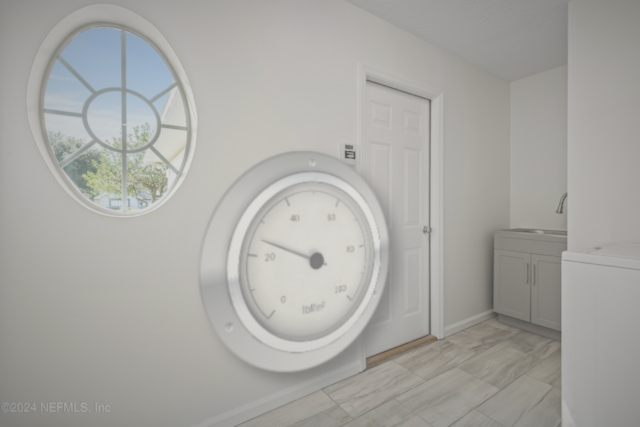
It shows value=25 unit=psi
